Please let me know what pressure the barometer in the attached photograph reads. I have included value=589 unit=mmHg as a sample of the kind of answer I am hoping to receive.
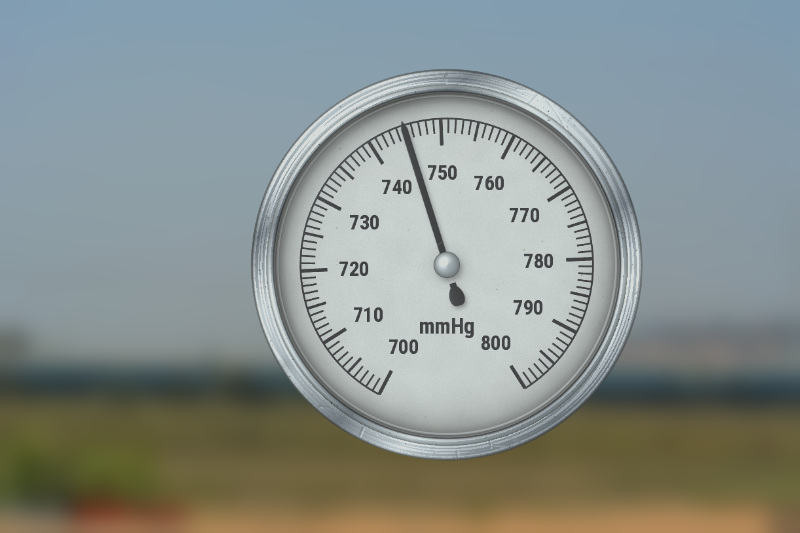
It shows value=745 unit=mmHg
